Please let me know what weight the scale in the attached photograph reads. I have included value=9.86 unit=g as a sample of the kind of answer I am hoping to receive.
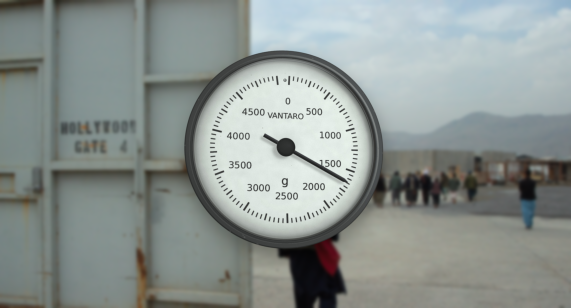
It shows value=1650 unit=g
